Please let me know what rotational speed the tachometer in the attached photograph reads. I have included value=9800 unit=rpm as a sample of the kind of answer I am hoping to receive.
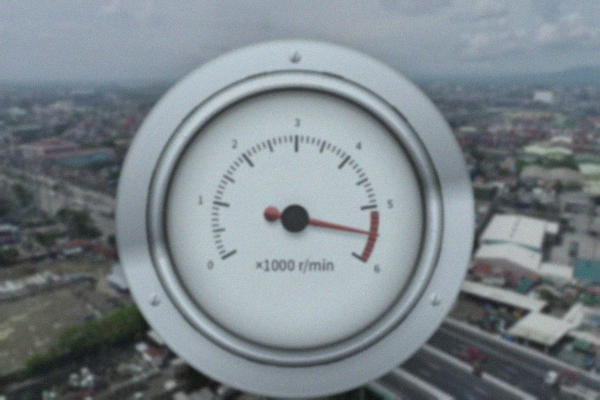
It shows value=5500 unit=rpm
